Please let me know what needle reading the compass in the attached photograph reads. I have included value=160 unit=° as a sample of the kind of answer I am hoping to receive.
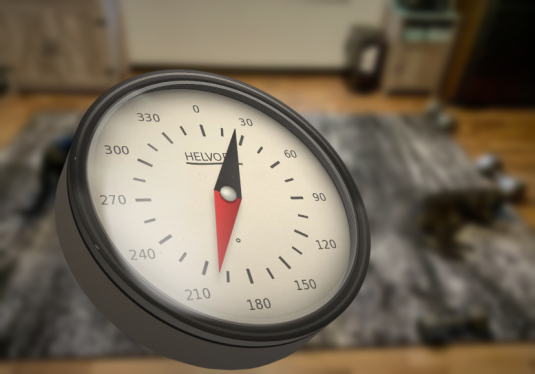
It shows value=202.5 unit=°
